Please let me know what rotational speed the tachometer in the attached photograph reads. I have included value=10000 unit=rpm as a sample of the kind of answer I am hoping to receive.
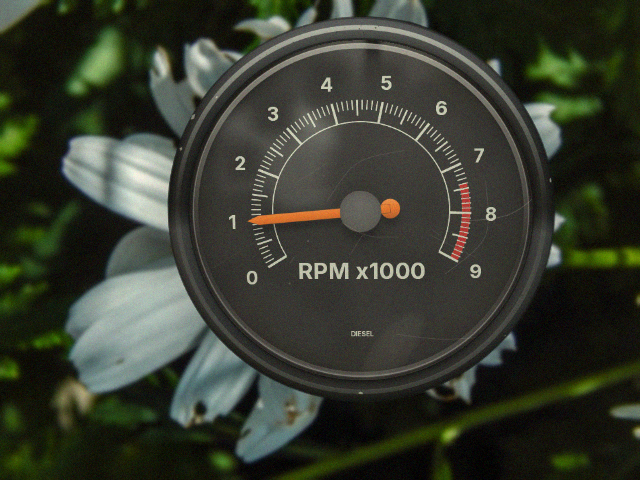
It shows value=1000 unit=rpm
